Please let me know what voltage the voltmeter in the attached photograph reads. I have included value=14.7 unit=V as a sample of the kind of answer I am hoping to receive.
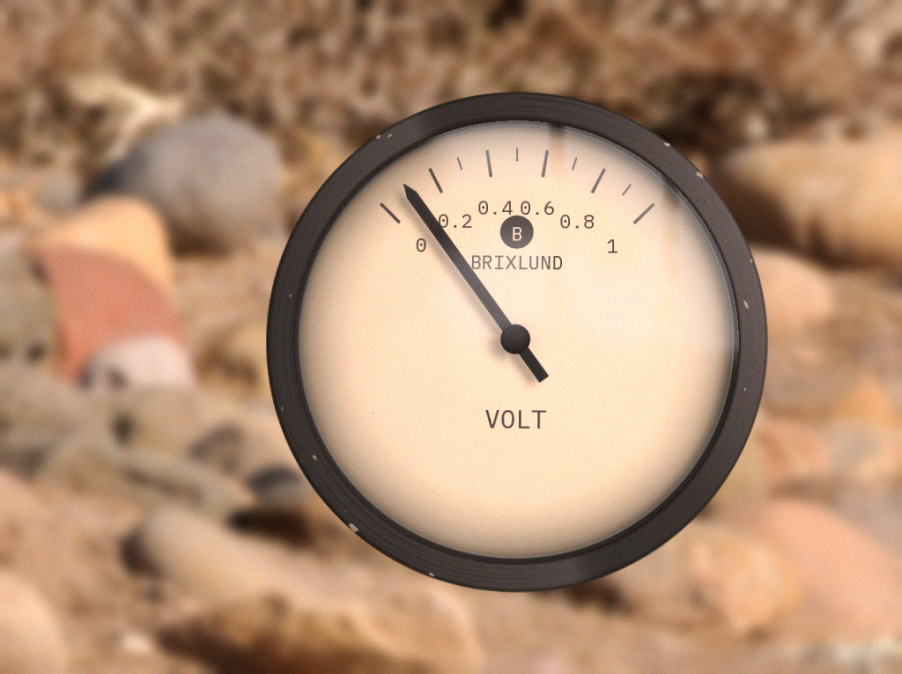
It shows value=0.1 unit=V
